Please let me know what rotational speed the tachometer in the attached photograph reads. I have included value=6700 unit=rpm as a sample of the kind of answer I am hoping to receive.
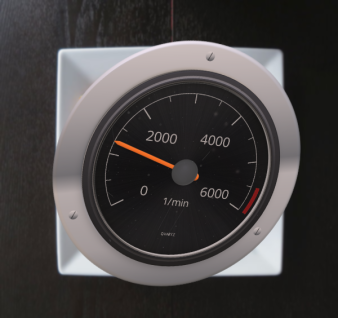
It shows value=1250 unit=rpm
